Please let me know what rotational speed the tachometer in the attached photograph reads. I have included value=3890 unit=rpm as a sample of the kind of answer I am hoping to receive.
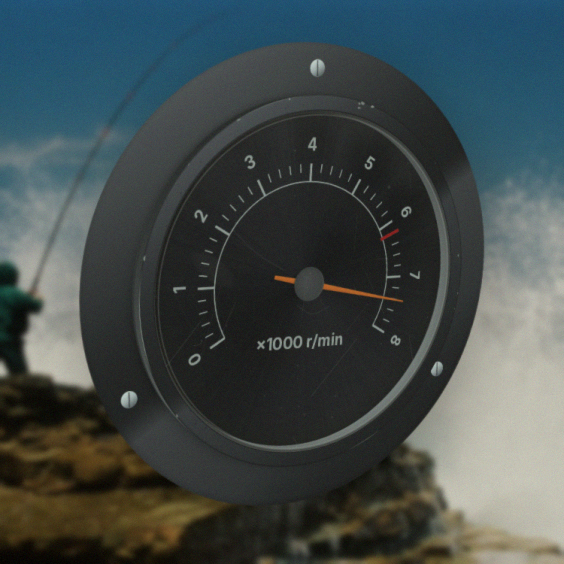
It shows value=7400 unit=rpm
